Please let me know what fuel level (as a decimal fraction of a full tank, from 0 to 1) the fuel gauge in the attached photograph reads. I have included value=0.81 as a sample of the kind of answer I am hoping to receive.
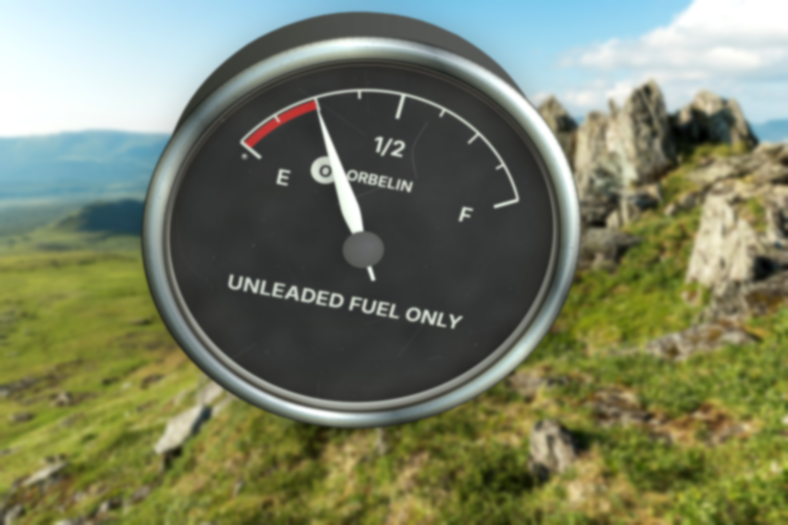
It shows value=0.25
